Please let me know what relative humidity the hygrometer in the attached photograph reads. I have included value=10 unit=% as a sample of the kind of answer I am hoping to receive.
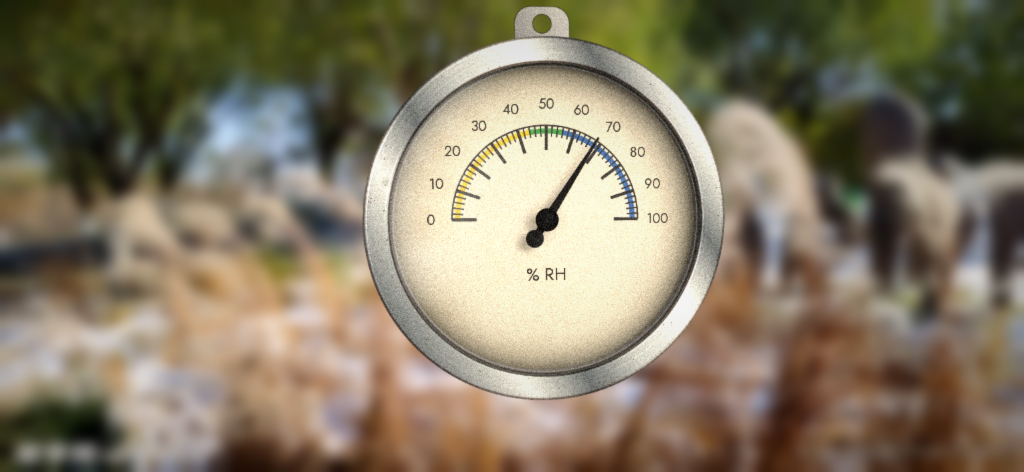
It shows value=68 unit=%
